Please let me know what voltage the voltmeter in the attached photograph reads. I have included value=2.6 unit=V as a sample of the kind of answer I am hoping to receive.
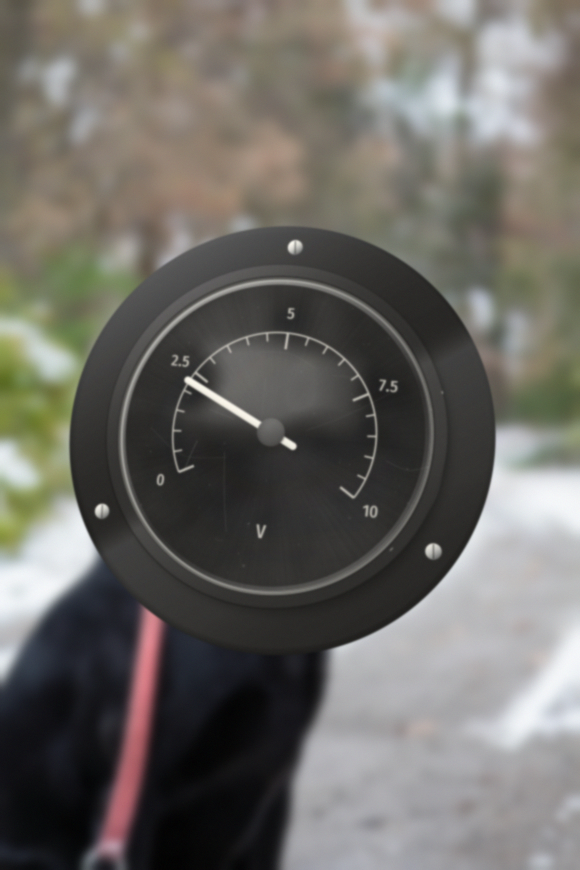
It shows value=2.25 unit=V
